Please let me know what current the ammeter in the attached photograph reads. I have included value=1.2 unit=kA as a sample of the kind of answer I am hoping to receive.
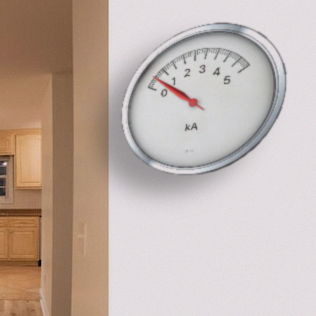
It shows value=0.5 unit=kA
